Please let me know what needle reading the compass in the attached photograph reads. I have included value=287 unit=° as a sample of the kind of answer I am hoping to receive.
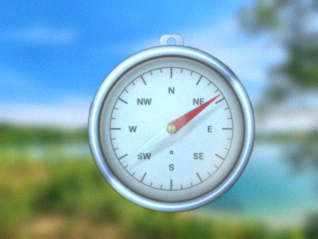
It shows value=55 unit=°
